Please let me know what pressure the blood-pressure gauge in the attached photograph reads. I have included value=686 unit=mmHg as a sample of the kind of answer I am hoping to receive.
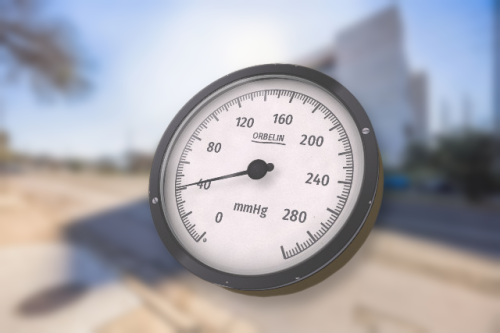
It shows value=40 unit=mmHg
